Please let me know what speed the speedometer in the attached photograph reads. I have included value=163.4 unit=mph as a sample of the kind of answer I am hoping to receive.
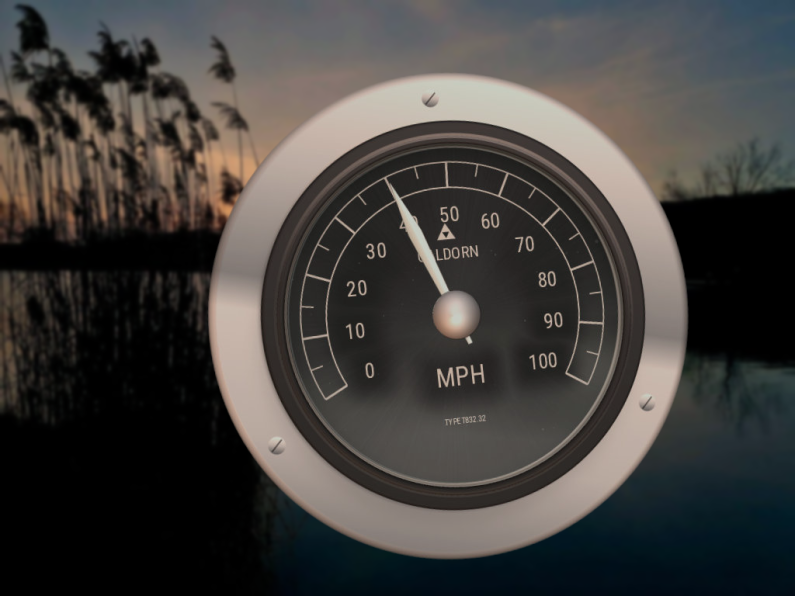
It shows value=40 unit=mph
